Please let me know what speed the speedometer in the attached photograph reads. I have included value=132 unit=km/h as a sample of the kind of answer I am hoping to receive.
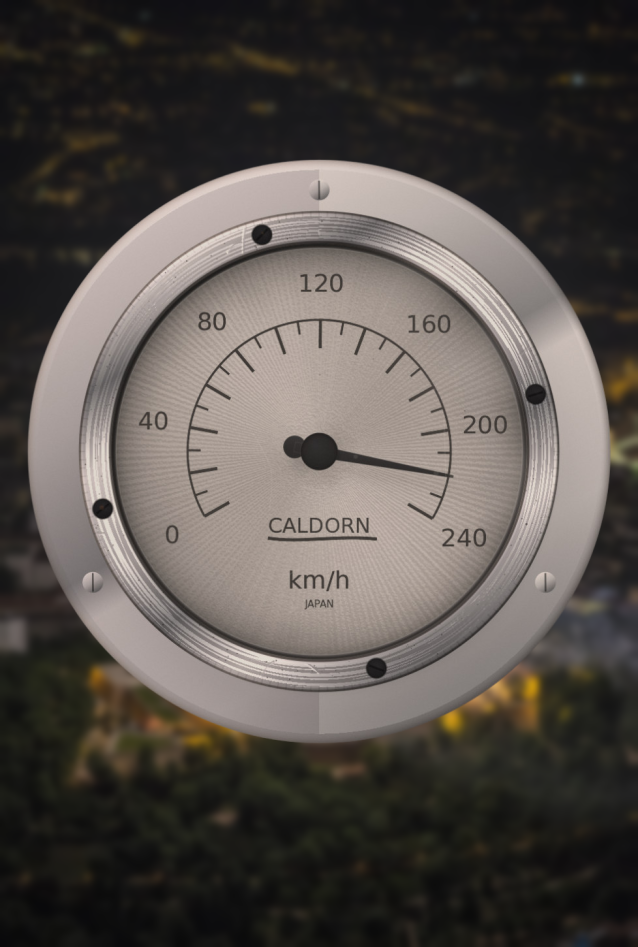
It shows value=220 unit=km/h
